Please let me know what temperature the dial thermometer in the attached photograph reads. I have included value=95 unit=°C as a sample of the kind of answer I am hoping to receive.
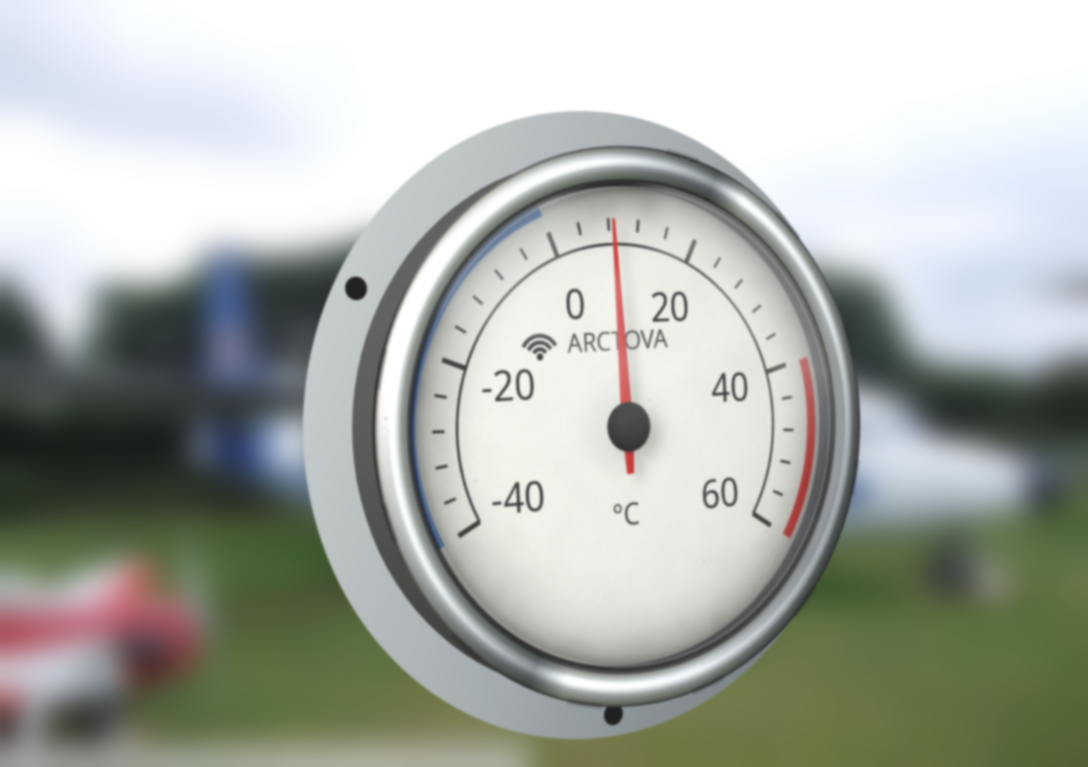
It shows value=8 unit=°C
